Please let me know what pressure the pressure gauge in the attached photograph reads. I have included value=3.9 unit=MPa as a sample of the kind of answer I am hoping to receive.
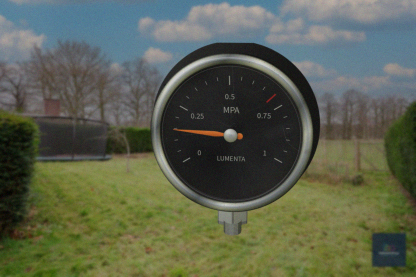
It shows value=0.15 unit=MPa
